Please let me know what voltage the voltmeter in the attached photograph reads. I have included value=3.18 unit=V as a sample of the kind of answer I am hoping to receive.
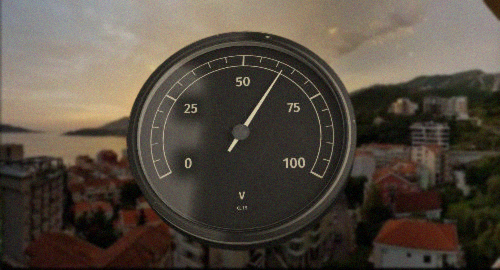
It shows value=62.5 unit=V
